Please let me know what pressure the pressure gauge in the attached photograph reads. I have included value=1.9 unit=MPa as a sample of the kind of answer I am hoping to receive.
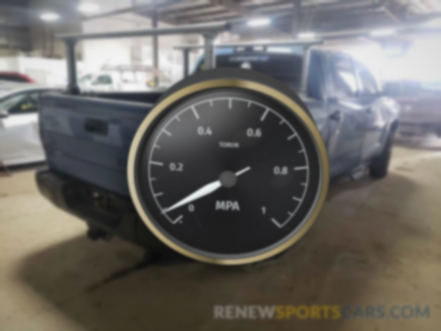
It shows value=0.05 unit=MPa
